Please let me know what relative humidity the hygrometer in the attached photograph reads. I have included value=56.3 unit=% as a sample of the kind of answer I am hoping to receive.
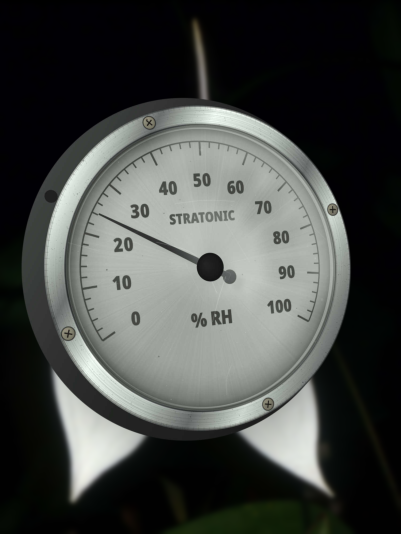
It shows value=24 unit=%
